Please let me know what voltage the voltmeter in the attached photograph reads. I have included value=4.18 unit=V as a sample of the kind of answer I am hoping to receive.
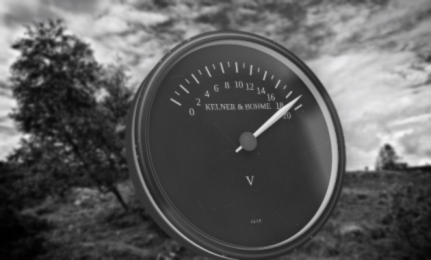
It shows value=19 unit=V
